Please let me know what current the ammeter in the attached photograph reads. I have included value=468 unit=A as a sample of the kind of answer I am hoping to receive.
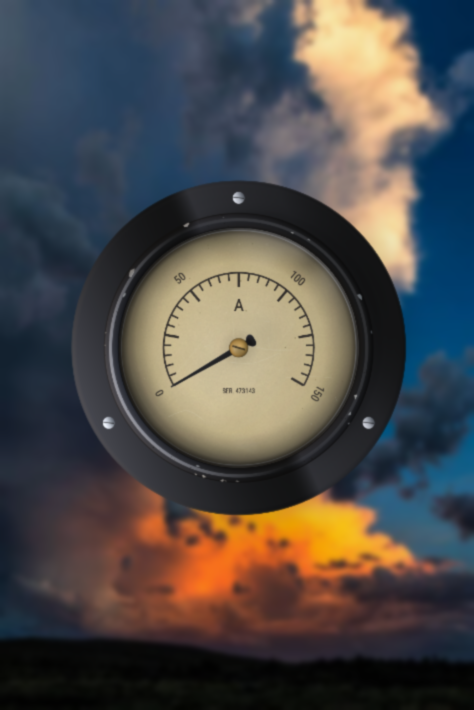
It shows value=0 unit=A
